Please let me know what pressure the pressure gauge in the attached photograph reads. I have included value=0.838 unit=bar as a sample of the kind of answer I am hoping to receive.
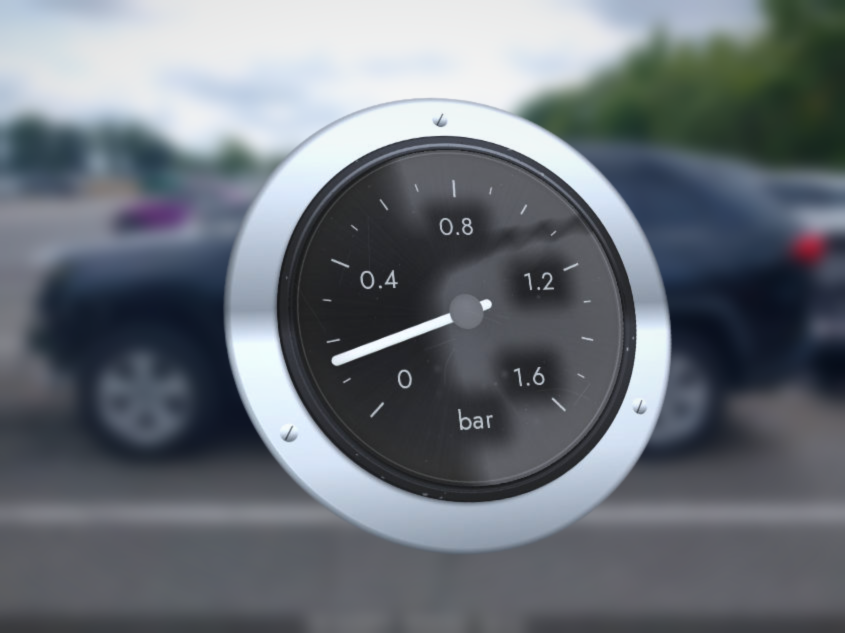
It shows value=0.15 unit=bar
